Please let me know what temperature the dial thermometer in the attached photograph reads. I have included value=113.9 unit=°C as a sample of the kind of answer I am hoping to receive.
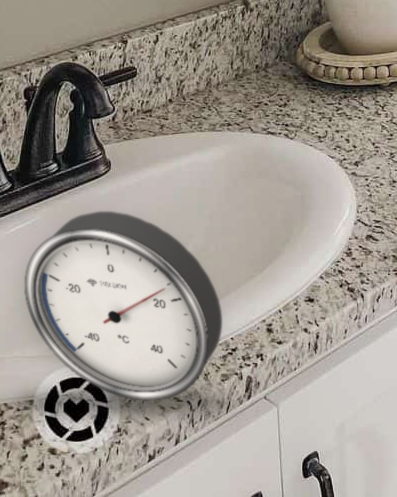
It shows value=16 unit=°C
